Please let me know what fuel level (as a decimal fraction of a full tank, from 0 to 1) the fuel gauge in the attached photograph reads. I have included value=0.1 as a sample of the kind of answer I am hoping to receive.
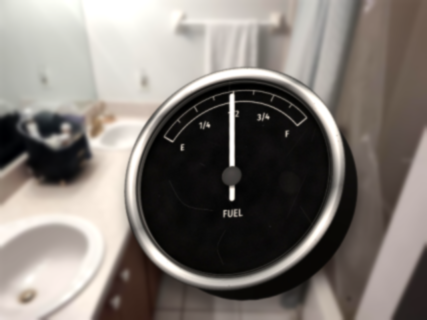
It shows value=0.5
